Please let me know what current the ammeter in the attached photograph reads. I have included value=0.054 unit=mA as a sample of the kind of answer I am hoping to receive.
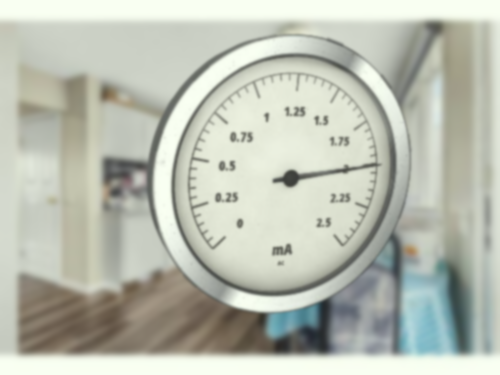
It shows value=2 unit=mA
